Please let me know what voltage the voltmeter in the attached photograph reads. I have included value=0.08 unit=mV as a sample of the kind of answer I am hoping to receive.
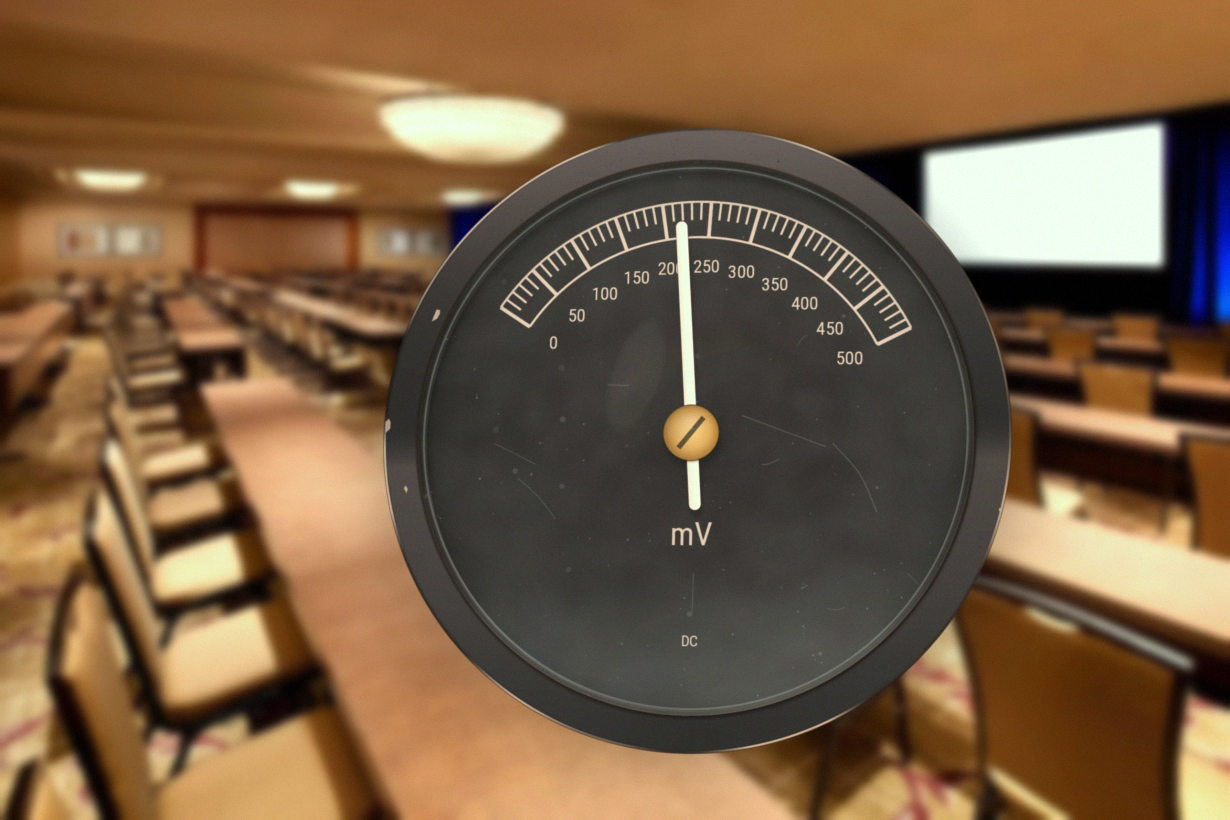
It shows value=220 unit=mV
